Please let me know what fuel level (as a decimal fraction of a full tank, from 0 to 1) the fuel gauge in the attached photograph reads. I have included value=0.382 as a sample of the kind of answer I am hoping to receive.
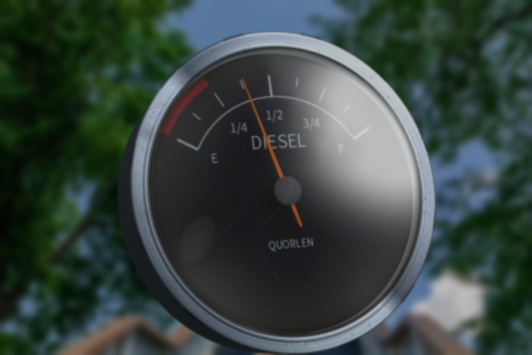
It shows value=0.375
